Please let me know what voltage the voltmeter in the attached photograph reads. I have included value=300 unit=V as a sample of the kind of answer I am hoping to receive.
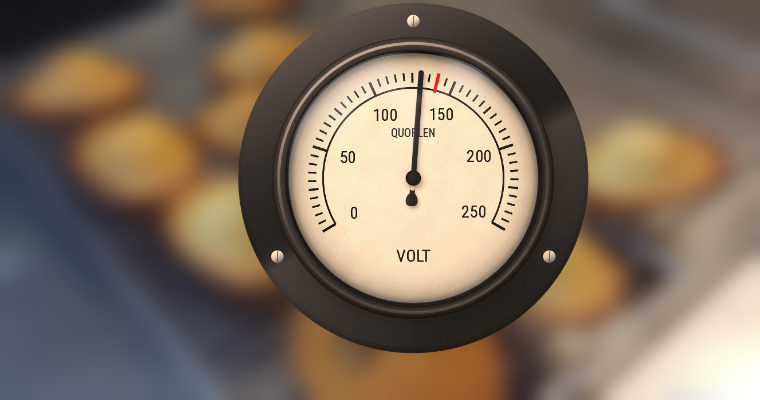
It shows value=130 unit=V
